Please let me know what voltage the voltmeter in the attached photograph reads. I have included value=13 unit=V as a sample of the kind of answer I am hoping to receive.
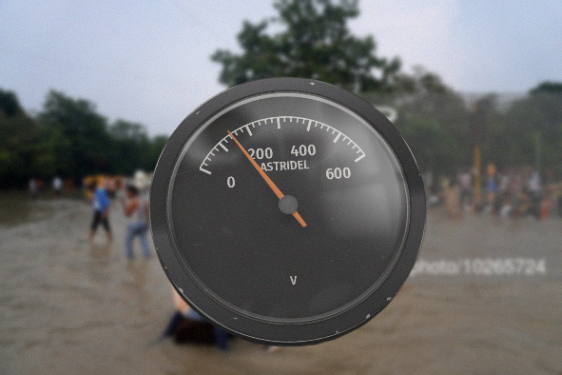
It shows value=140 unit=V
